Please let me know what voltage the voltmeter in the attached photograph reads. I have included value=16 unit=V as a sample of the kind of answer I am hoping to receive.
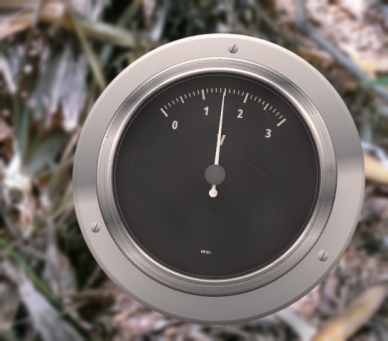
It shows value=1.5 unit=V
